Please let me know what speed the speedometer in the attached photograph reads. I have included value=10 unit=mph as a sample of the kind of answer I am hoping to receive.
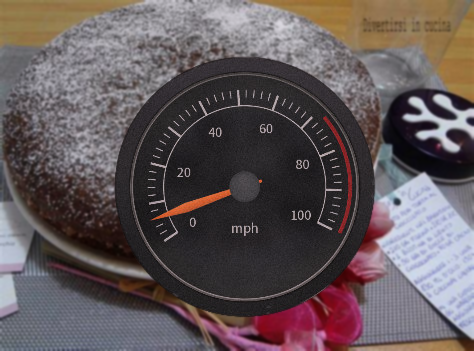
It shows value=6 unit=mph
